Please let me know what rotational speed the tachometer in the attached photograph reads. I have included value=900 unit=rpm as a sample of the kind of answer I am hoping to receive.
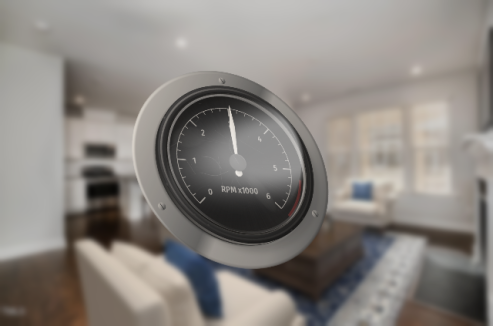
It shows value=3000 unit=rpm
